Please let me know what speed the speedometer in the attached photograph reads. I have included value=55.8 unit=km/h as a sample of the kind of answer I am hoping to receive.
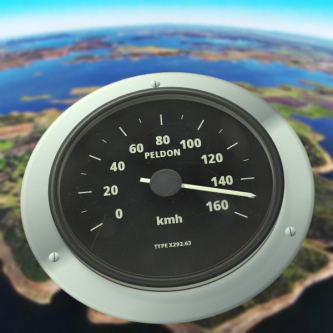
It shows value=150 unit=km/h
